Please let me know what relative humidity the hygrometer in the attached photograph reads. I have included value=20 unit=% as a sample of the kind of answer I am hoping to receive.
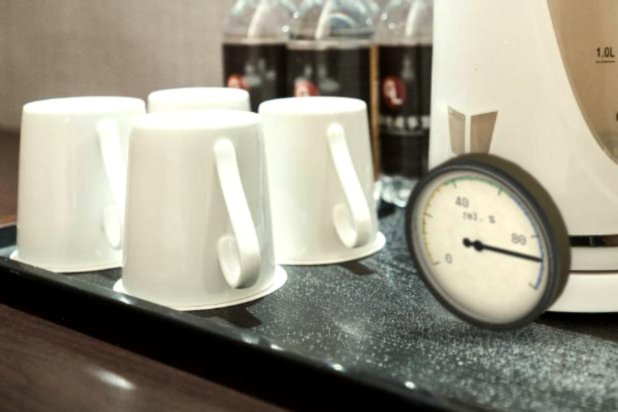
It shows value=88 unit=%
